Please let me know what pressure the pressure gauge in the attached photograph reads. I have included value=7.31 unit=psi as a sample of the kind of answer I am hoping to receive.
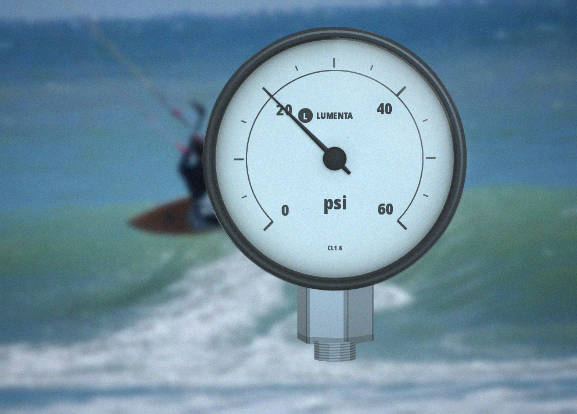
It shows value=20 unit=psi
